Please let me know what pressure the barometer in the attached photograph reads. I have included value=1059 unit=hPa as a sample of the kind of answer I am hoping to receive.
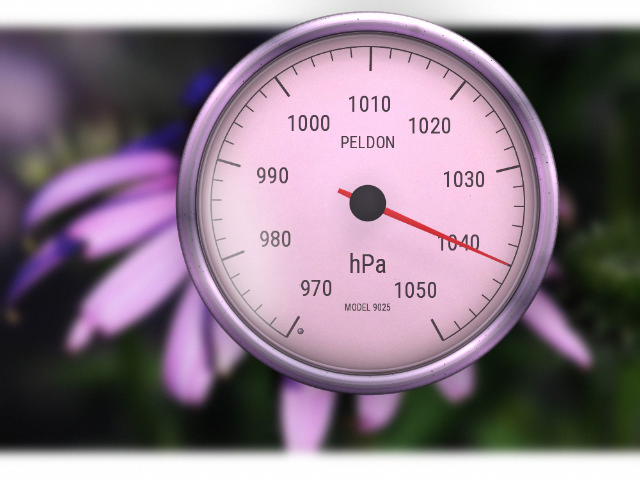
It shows value=1040 unit=hPa
